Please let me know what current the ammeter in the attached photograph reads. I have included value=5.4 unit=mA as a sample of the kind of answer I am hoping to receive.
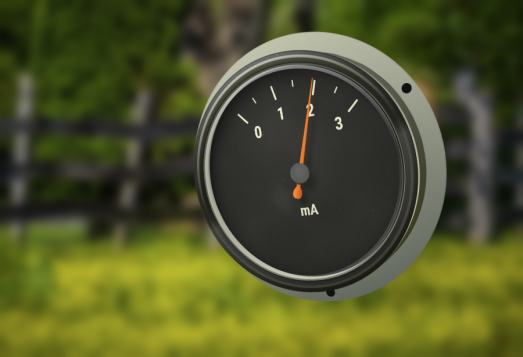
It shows value=2 unit=mA
